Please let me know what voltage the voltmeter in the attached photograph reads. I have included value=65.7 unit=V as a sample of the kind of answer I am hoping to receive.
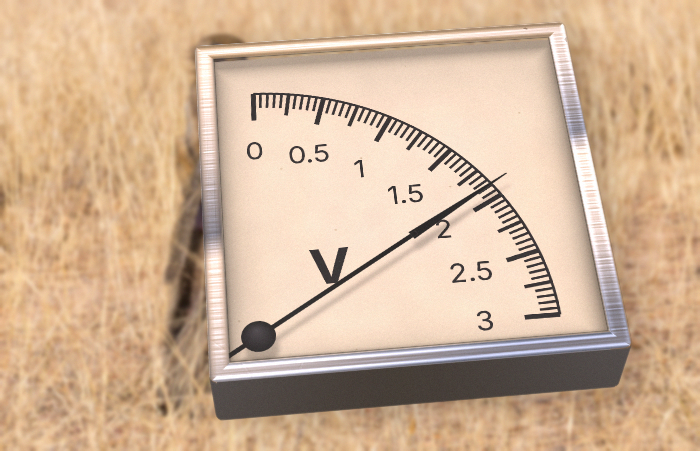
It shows value=1.9 unit=V
